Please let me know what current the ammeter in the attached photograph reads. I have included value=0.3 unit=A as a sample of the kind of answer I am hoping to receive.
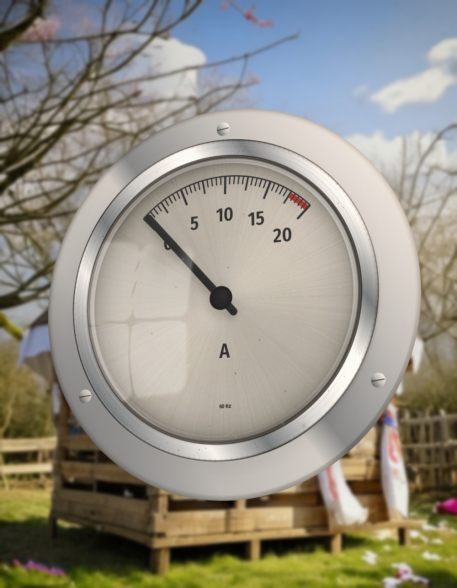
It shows value=0.5 unit=A
